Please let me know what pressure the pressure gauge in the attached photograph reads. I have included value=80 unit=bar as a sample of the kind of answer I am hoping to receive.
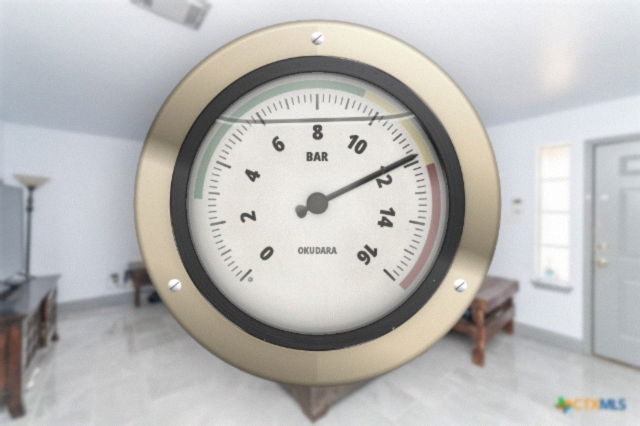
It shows value=11.8 unit=bar
